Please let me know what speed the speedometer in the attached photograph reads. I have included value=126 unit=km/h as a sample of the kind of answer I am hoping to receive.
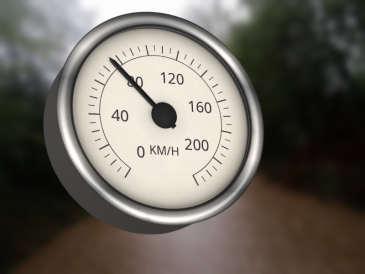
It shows value=75 unit=km/h
